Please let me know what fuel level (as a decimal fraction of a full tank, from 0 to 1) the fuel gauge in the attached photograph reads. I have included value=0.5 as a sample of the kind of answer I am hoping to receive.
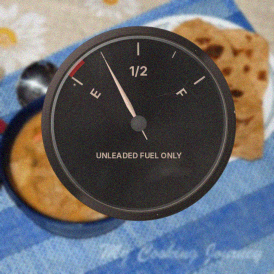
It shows value=0.25
